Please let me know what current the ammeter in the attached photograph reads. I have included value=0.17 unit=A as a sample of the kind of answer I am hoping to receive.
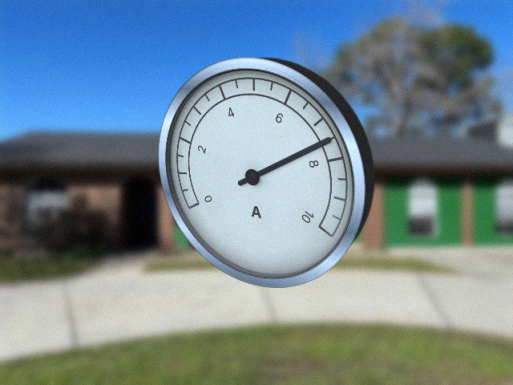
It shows value=7.5 unit=A
